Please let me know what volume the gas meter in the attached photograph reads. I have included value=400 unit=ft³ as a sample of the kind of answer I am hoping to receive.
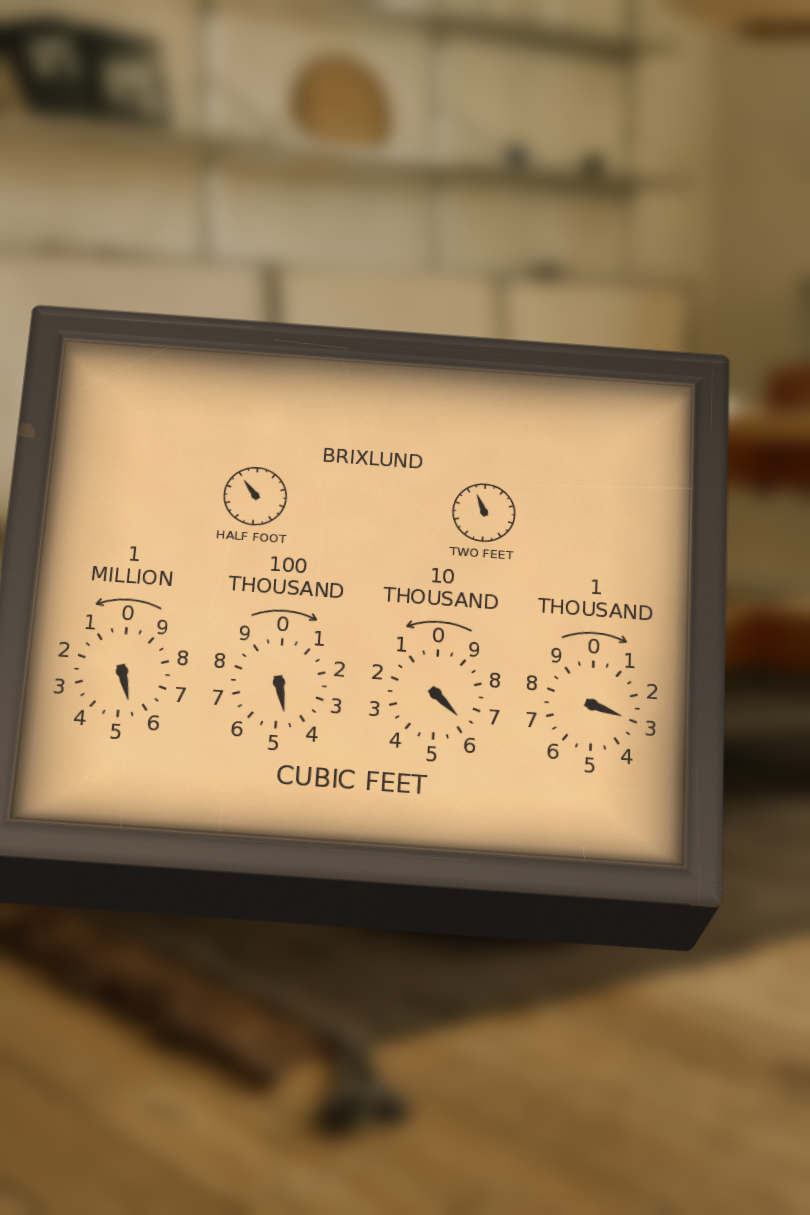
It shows value=546300 unit=ft³
